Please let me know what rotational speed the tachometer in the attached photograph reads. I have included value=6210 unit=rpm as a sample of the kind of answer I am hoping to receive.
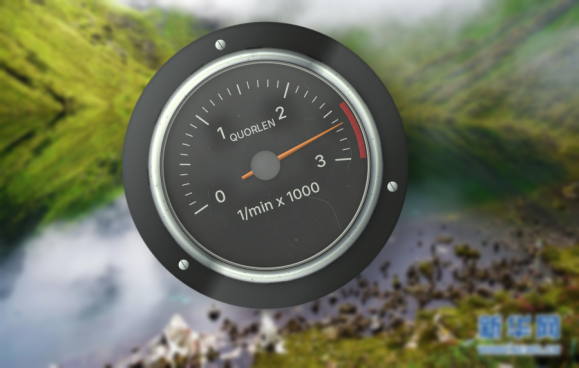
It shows value=2650 unit=rpm
